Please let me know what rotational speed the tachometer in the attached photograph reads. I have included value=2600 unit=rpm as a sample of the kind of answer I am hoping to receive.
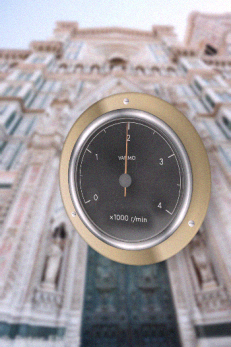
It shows value=2000 unit=rpm
